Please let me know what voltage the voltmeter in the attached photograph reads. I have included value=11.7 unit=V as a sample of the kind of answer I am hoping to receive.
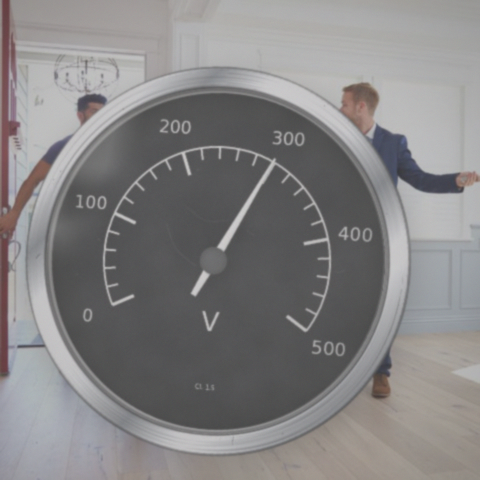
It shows value=300 unit=V
